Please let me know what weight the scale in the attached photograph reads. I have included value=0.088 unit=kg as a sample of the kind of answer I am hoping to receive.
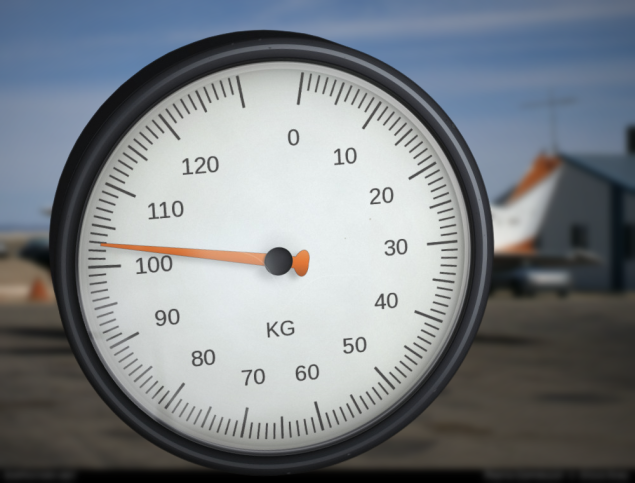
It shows value=103 unit=kg
